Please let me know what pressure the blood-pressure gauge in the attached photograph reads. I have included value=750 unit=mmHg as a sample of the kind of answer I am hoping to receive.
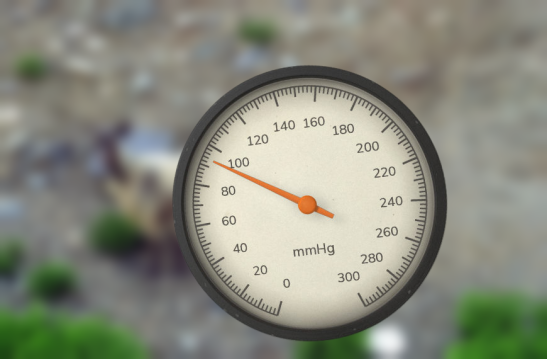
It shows value=94 unit=mmHg
